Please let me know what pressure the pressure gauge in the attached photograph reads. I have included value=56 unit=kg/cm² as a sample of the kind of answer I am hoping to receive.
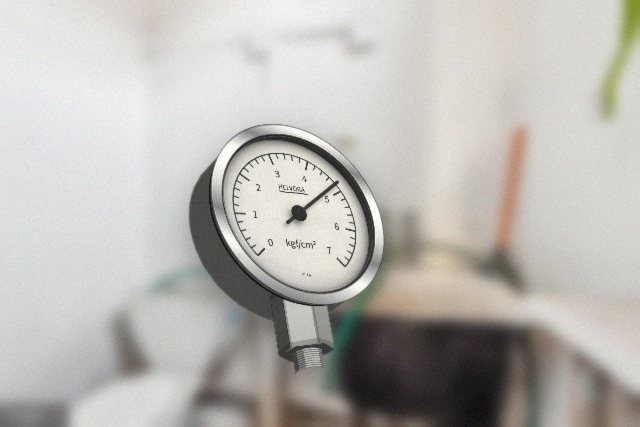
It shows value=4.8 unit=kg/cm²
